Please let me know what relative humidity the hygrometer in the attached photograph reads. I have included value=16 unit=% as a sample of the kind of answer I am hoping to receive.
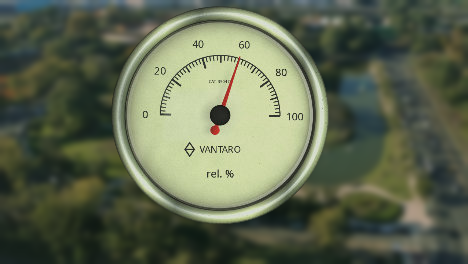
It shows value=60 unit=%
